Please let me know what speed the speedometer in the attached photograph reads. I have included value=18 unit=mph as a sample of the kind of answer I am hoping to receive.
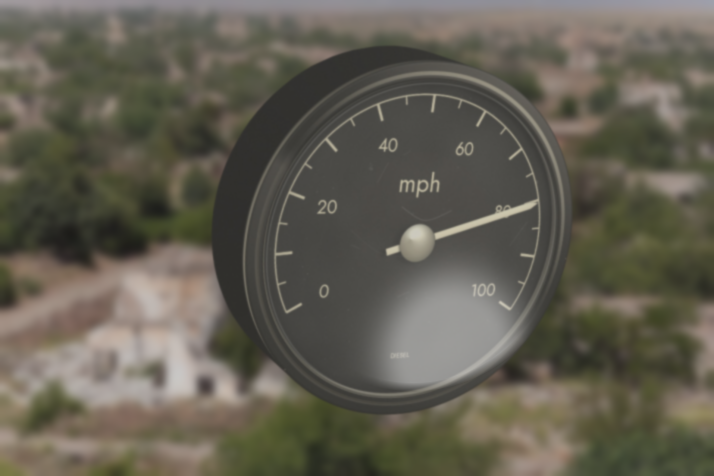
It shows value=80 unit=mph
